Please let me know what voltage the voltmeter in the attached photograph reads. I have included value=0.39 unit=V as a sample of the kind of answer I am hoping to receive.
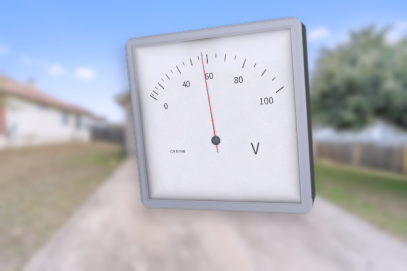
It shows value=57.5 unit=V
